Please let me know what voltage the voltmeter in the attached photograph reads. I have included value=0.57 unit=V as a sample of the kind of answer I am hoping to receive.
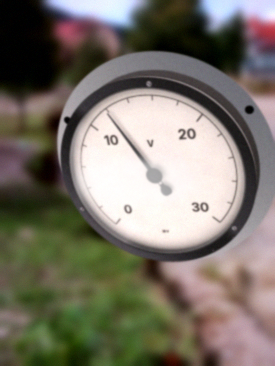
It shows value=12 unit=V
